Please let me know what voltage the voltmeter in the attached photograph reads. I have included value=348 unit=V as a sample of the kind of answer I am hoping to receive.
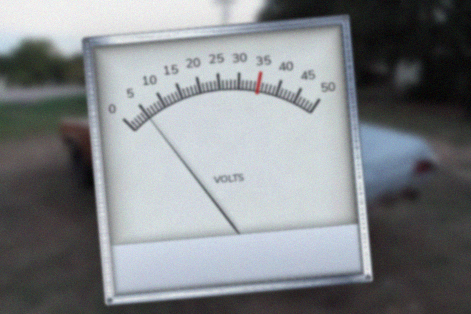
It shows value=5 unit=V
